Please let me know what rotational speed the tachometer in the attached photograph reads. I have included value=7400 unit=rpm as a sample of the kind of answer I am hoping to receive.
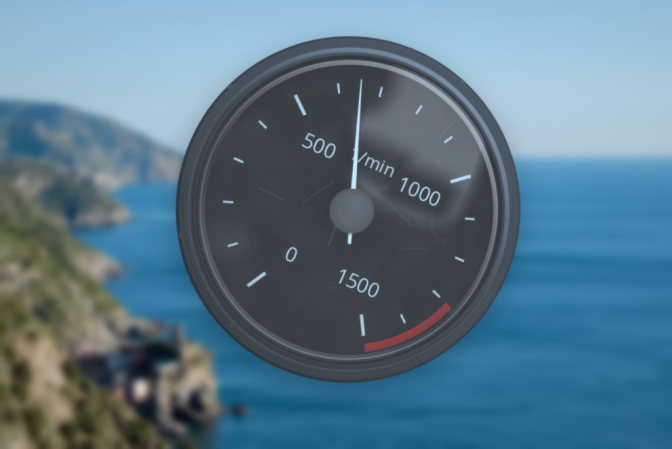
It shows value=650 unit=rpm
